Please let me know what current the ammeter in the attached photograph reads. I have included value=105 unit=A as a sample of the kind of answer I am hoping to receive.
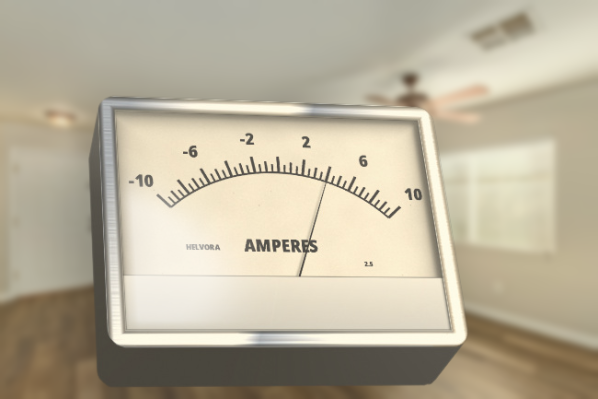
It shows value=4 unit=A
